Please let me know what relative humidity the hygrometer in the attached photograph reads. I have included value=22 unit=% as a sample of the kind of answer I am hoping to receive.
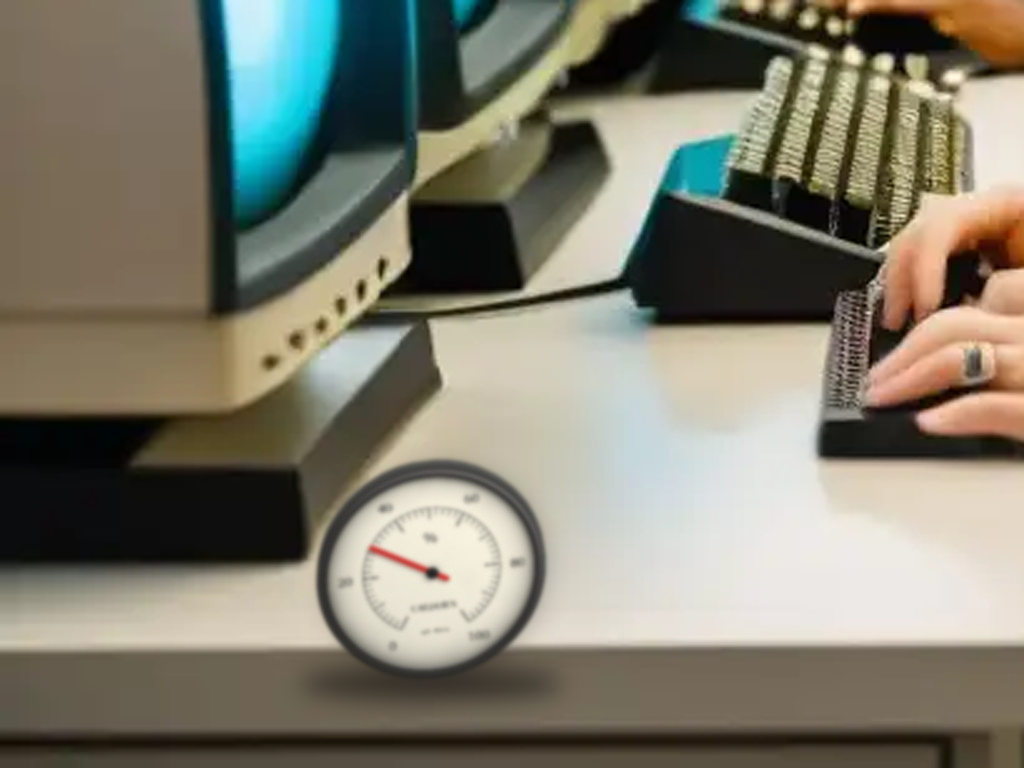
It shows value=30 unit=%
